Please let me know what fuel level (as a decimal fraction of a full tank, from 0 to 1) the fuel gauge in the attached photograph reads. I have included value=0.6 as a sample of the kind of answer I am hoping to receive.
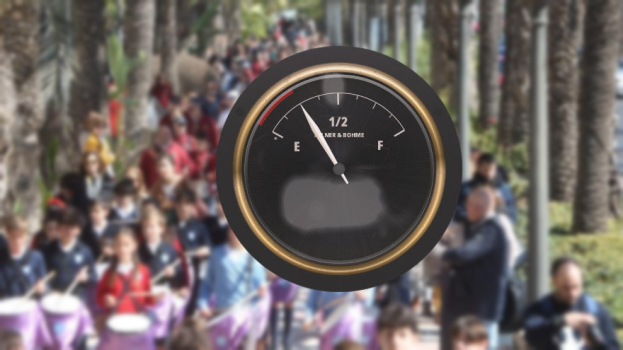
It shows value=0.25
